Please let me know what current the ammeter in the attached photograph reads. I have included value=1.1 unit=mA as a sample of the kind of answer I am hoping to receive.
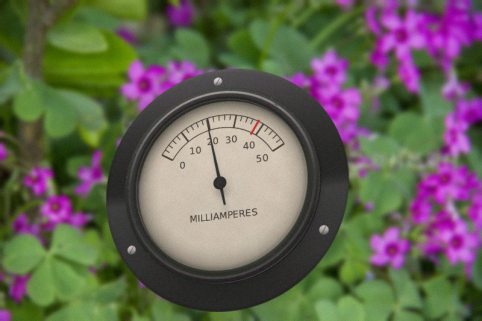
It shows value=20 unit=mA
